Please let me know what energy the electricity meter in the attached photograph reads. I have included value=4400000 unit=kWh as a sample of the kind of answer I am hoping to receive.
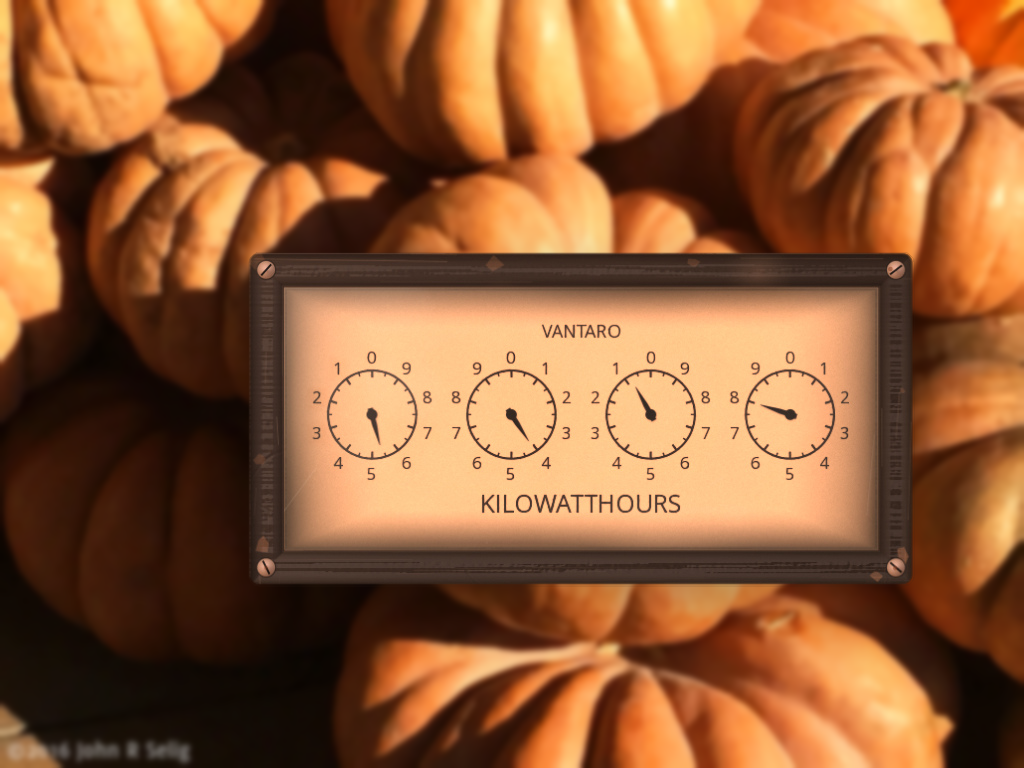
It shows value=5408 unit=kWh
